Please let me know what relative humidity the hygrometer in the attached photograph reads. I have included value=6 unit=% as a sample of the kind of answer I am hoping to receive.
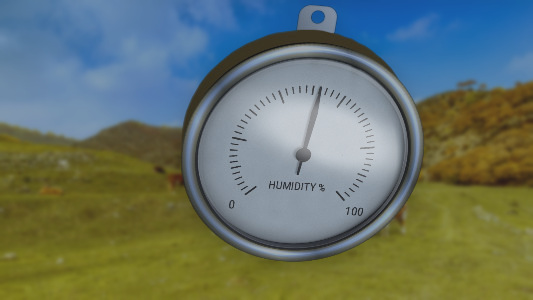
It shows value=52 unit=%
